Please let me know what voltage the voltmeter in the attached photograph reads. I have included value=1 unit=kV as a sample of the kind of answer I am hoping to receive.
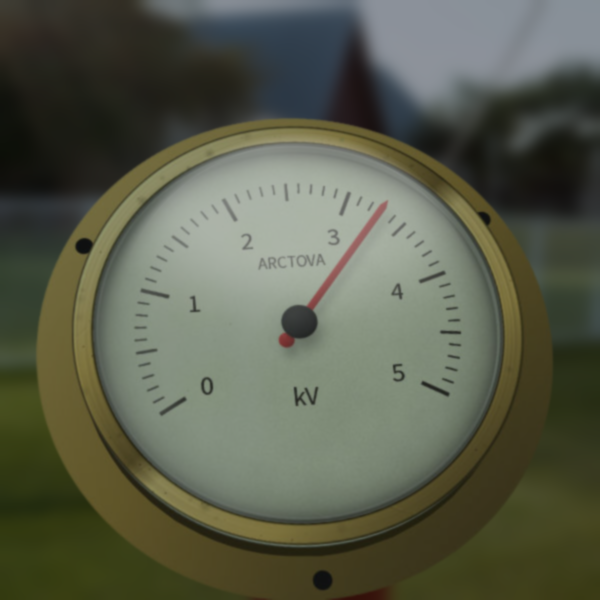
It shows value=3.3 unit=kV
